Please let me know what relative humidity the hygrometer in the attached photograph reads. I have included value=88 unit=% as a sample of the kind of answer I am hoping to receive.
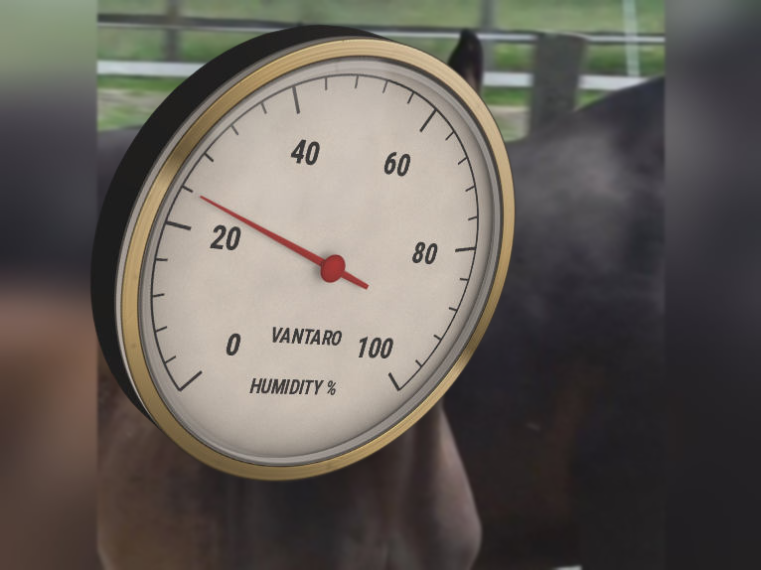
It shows value=24 unit=%
